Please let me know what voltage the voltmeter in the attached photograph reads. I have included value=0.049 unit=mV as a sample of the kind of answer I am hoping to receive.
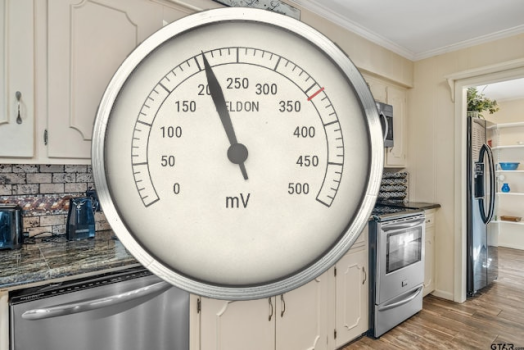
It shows value=210 unit=mV
